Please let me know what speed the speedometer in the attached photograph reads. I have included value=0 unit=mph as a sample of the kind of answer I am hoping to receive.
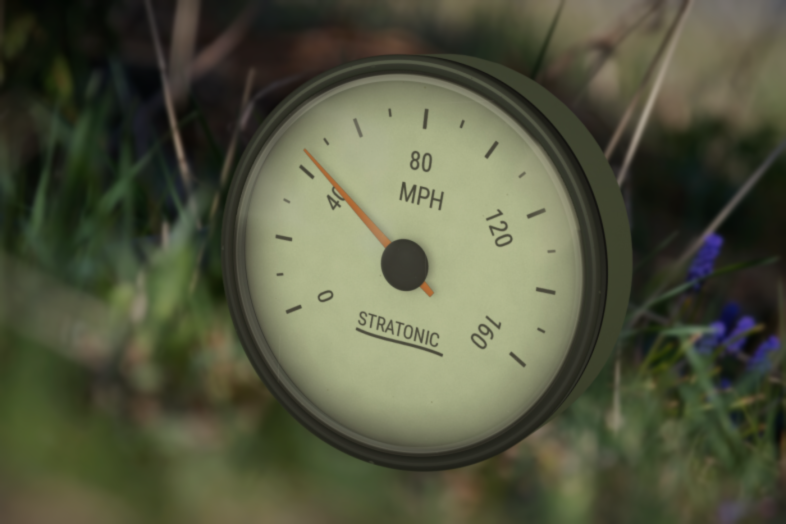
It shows value=45 unit=mph
